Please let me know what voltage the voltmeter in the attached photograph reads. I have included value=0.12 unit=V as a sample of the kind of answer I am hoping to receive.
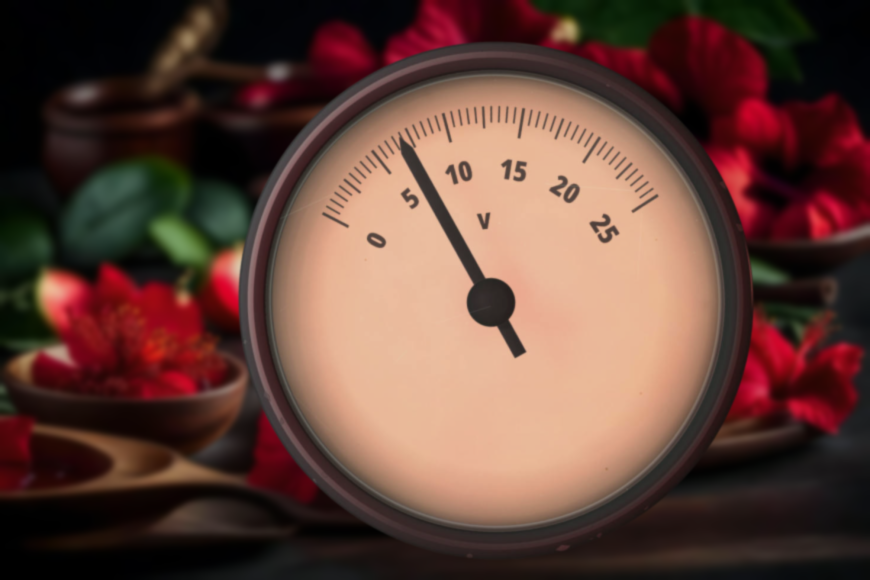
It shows value=7 unit=V
